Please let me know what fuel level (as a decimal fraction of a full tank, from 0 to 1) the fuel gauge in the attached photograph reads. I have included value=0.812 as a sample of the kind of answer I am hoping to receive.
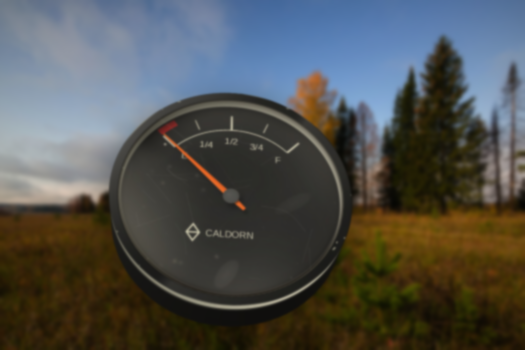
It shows value=0
